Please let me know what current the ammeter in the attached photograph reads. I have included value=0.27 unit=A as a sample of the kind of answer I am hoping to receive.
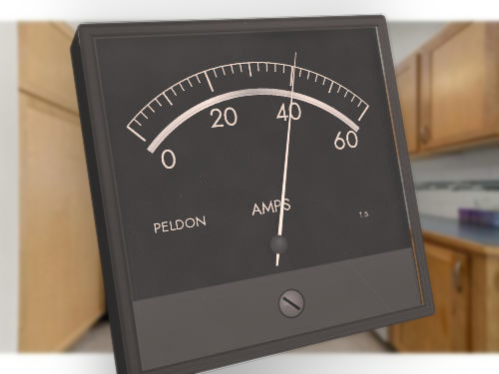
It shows value=40 unit=A
